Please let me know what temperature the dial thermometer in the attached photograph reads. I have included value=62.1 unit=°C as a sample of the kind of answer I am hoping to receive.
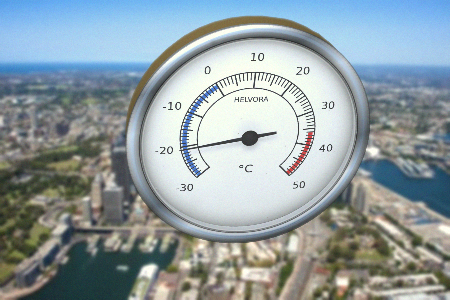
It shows value=-20 unit=°C
